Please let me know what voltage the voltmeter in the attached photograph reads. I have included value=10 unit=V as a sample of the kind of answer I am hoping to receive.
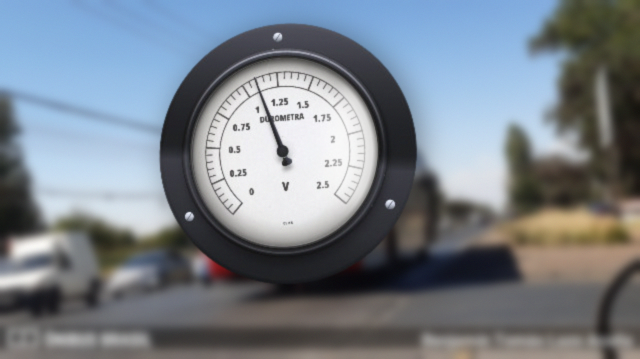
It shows value=1.1 unit=V
